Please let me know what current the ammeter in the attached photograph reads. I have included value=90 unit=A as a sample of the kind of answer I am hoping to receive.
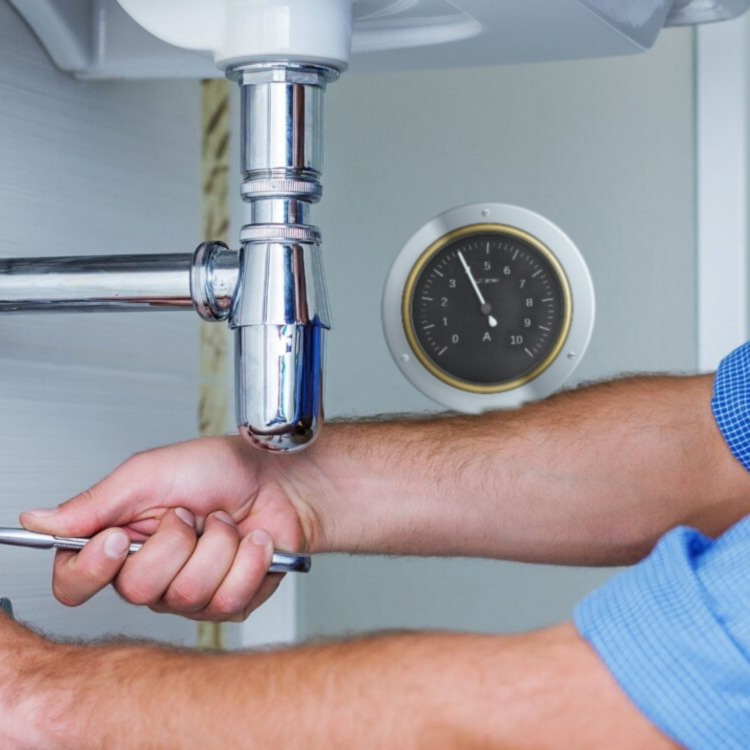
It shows value=4 unit=A
